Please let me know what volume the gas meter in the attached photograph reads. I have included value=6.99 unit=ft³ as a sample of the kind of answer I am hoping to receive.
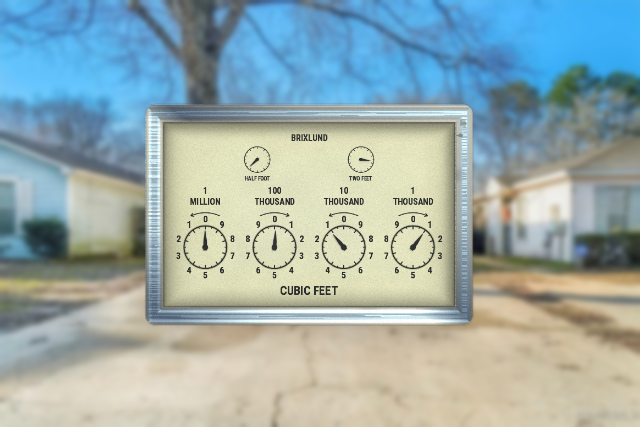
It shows value=1100 unit=ft³
